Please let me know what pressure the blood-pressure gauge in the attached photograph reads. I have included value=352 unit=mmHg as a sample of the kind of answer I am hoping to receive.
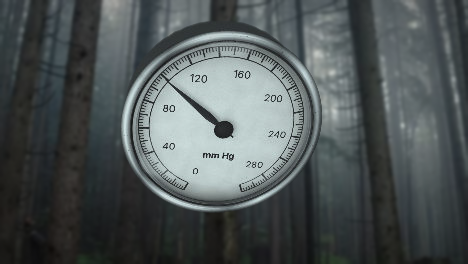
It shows value=100 unit=mmHg
